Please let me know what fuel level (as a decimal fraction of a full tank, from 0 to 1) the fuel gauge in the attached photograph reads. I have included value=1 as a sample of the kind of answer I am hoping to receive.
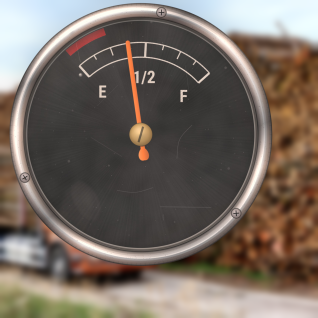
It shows value=0.375
